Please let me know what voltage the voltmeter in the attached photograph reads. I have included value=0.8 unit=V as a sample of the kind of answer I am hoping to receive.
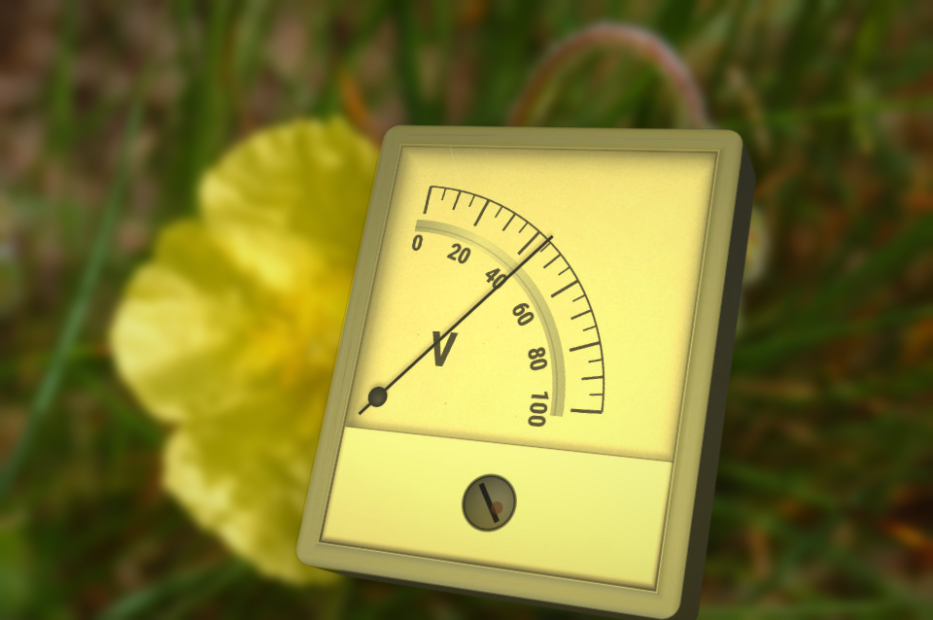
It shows value=45 unit=V
